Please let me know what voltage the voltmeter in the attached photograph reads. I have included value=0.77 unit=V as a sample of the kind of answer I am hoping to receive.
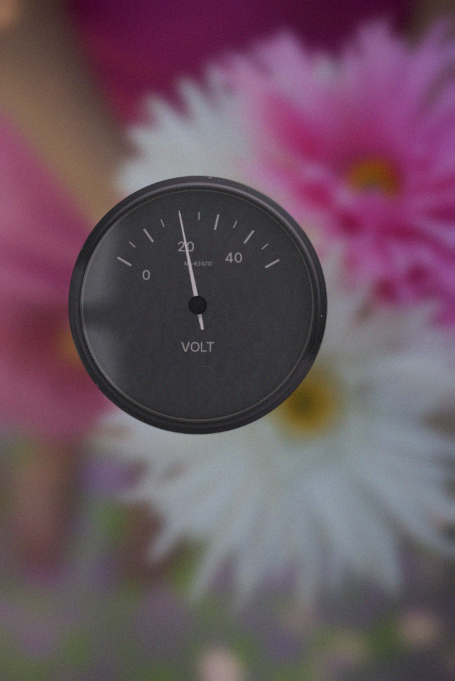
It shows value=20 unit=V
